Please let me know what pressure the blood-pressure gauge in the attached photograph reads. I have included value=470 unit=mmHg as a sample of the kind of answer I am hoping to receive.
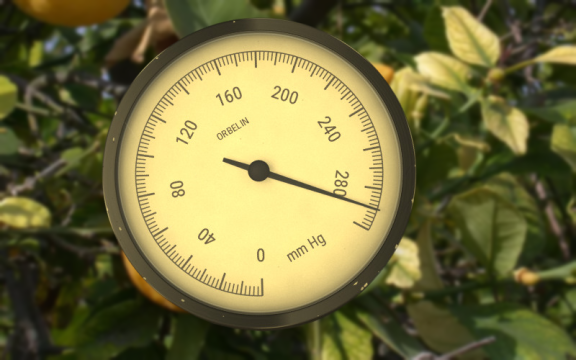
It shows value=290 unit=mmHg
